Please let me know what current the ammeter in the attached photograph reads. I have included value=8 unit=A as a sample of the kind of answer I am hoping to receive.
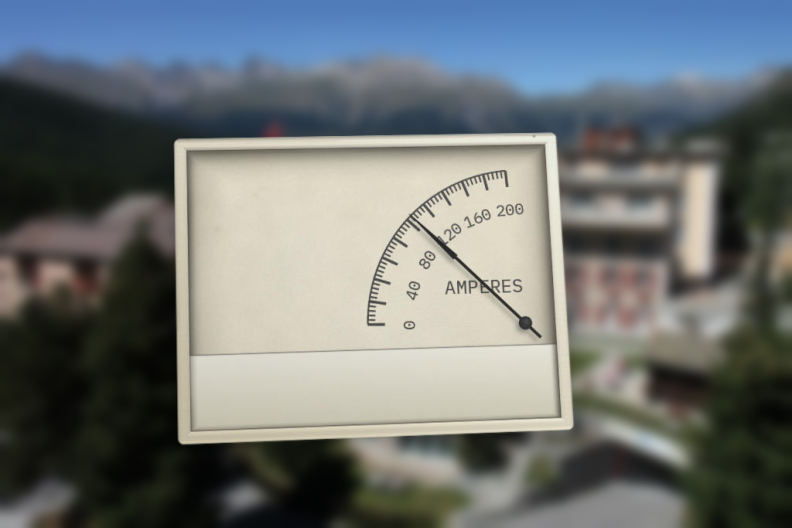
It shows value=104 unit=A
